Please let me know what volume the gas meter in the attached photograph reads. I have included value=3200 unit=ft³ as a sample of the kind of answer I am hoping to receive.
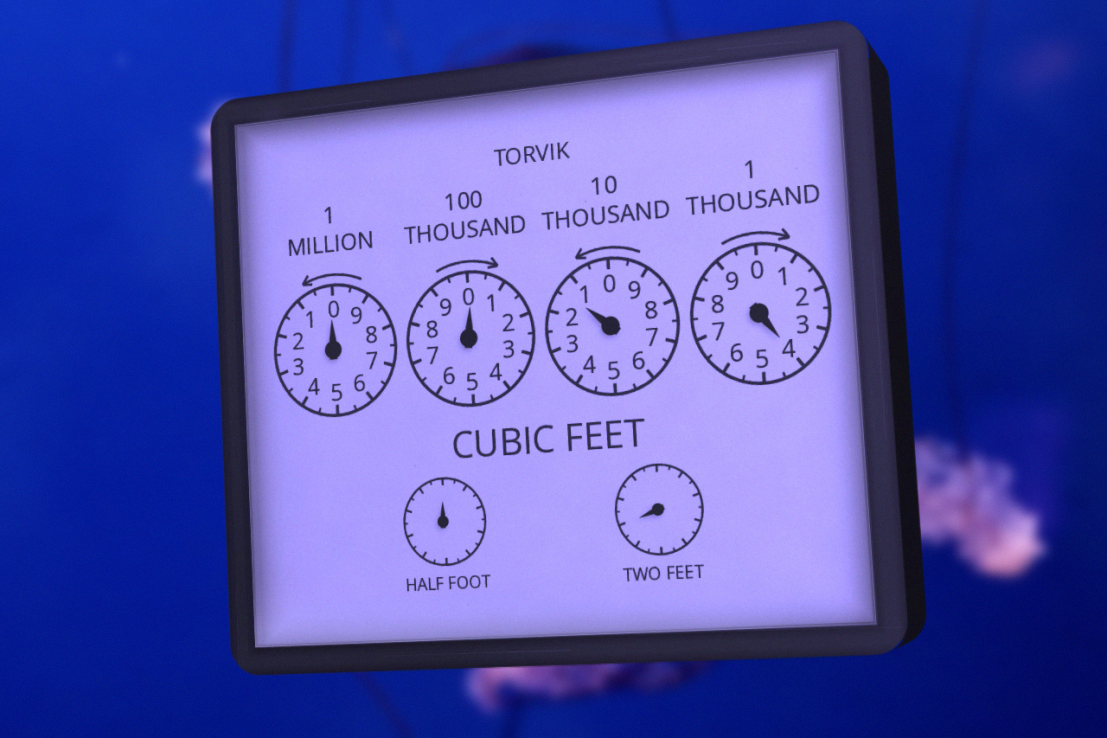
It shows value=1400 unit=ft³
